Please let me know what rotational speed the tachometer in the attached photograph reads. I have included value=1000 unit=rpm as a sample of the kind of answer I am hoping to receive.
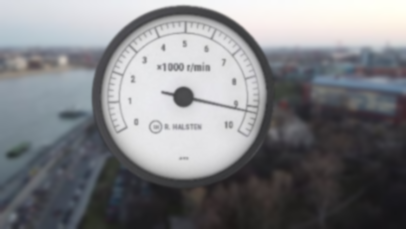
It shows value=9200 unit=rpm
